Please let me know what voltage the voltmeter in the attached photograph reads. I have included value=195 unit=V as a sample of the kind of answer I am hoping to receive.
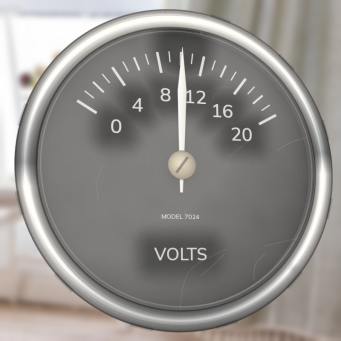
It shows value=10 unit=V
